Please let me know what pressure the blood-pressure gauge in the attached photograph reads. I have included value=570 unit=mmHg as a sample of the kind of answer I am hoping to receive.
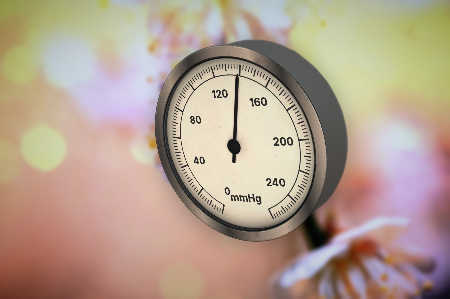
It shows value=140 unit=mmHg
